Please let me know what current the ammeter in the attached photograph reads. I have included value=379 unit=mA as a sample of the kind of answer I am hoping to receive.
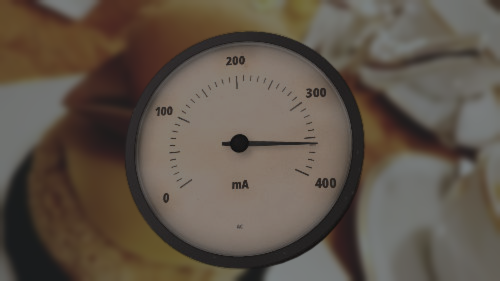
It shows value=360 unit=mA
